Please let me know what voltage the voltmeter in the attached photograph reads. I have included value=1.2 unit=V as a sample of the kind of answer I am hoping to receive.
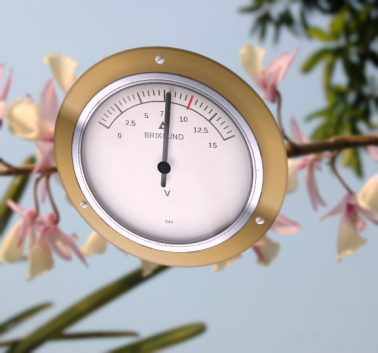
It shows value=8 unit=V
